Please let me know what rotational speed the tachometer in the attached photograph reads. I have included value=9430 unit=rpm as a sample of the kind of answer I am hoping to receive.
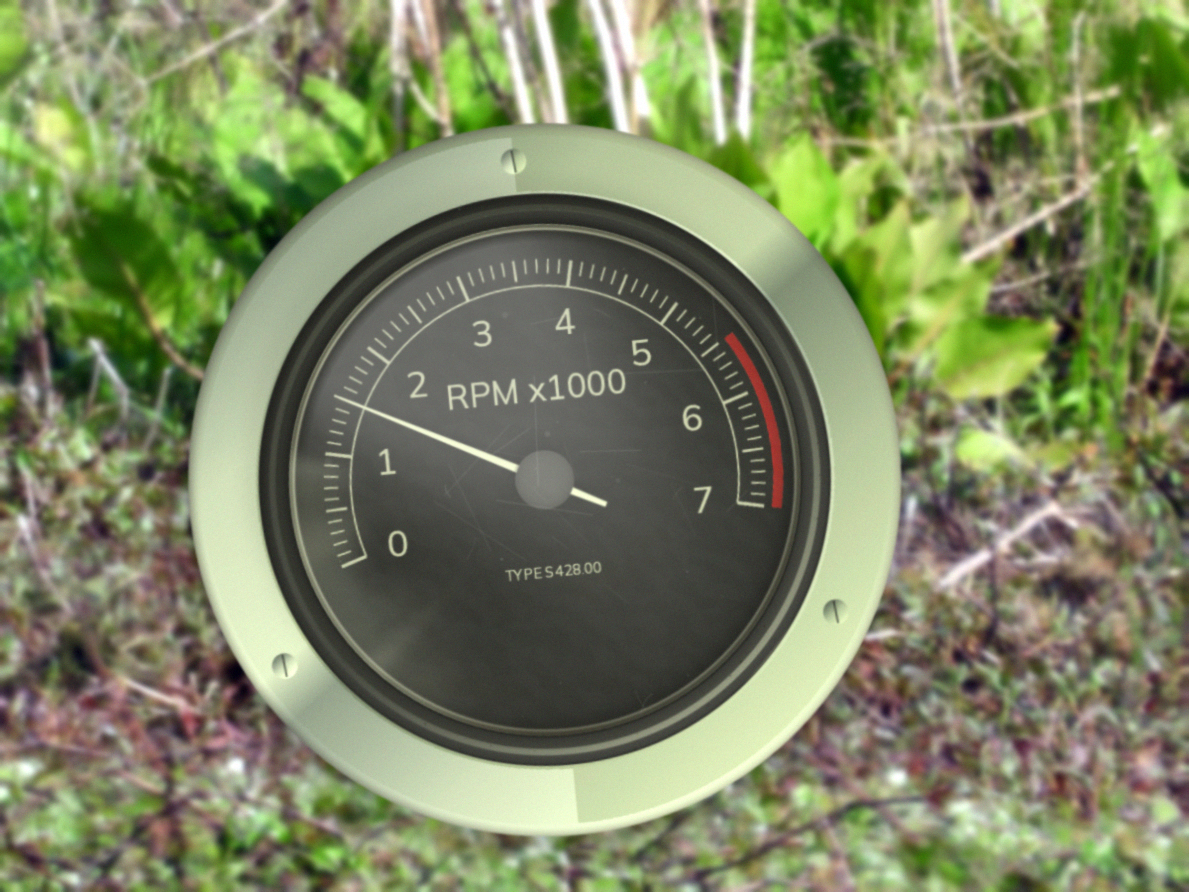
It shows value=1500 unit=rpm
